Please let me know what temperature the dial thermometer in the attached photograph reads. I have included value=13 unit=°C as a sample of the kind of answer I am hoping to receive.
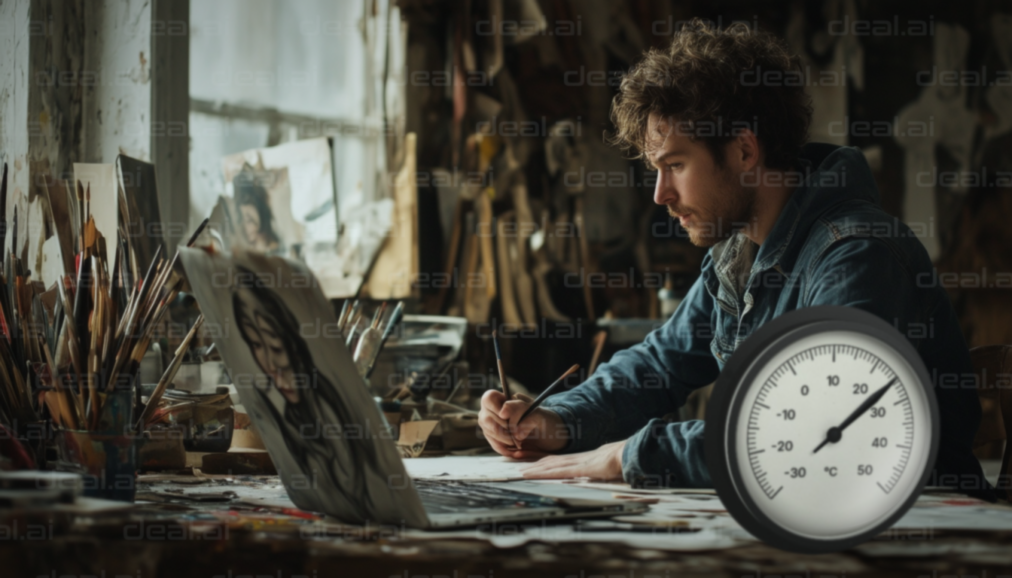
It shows value=25 unit=°C
